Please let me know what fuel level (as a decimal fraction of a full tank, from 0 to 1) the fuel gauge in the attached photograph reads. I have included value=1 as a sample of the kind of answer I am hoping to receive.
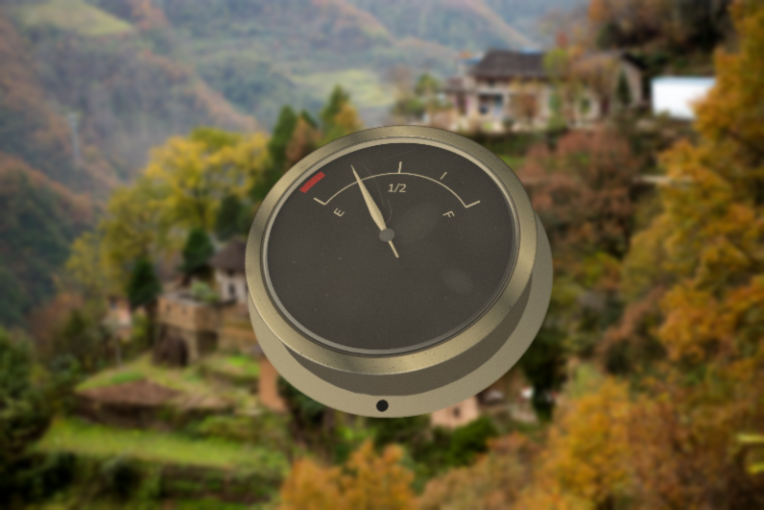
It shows value=0.25
